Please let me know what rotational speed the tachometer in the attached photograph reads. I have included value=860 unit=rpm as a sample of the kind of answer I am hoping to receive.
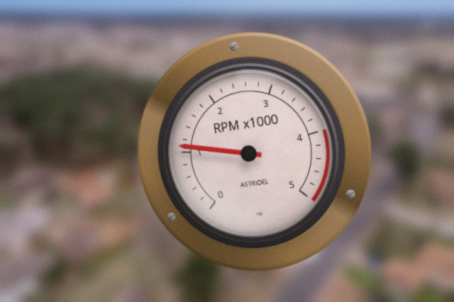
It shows value=1100 unit=rpm
